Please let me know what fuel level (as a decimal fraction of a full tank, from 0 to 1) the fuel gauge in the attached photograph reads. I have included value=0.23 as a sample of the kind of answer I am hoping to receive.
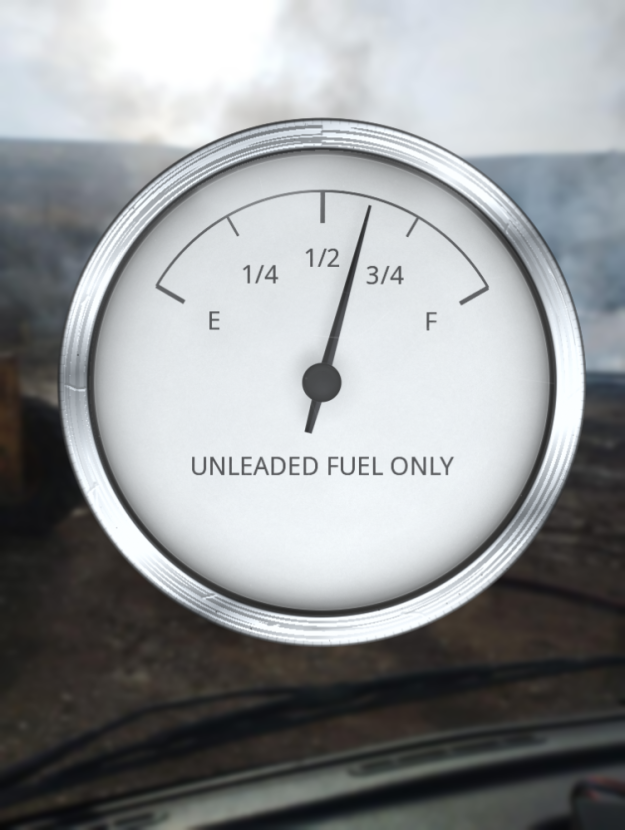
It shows value=0.625
